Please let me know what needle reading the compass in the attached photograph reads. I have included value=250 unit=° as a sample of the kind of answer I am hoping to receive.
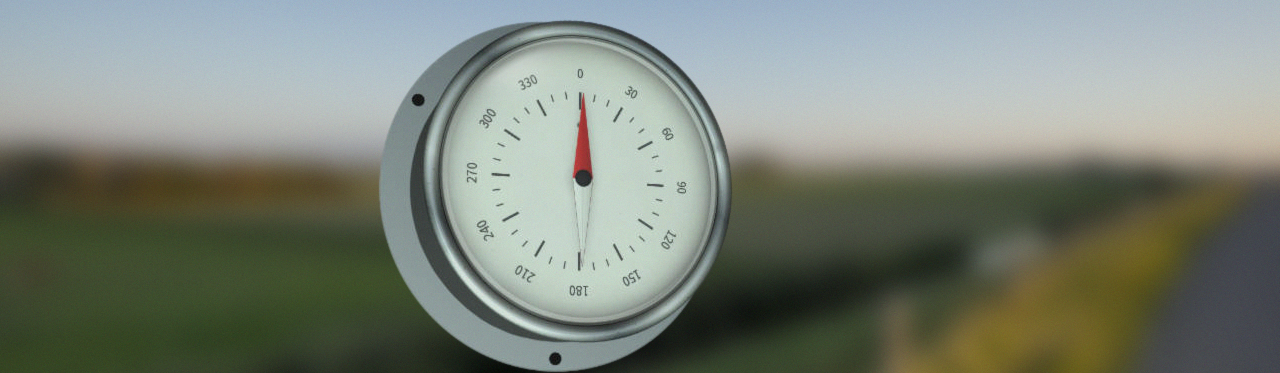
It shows value=0 unit=°
